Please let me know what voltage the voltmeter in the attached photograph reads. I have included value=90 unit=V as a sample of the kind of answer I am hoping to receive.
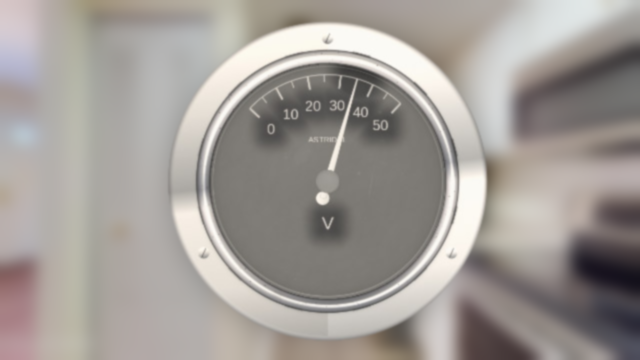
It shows value=35 unit=V
